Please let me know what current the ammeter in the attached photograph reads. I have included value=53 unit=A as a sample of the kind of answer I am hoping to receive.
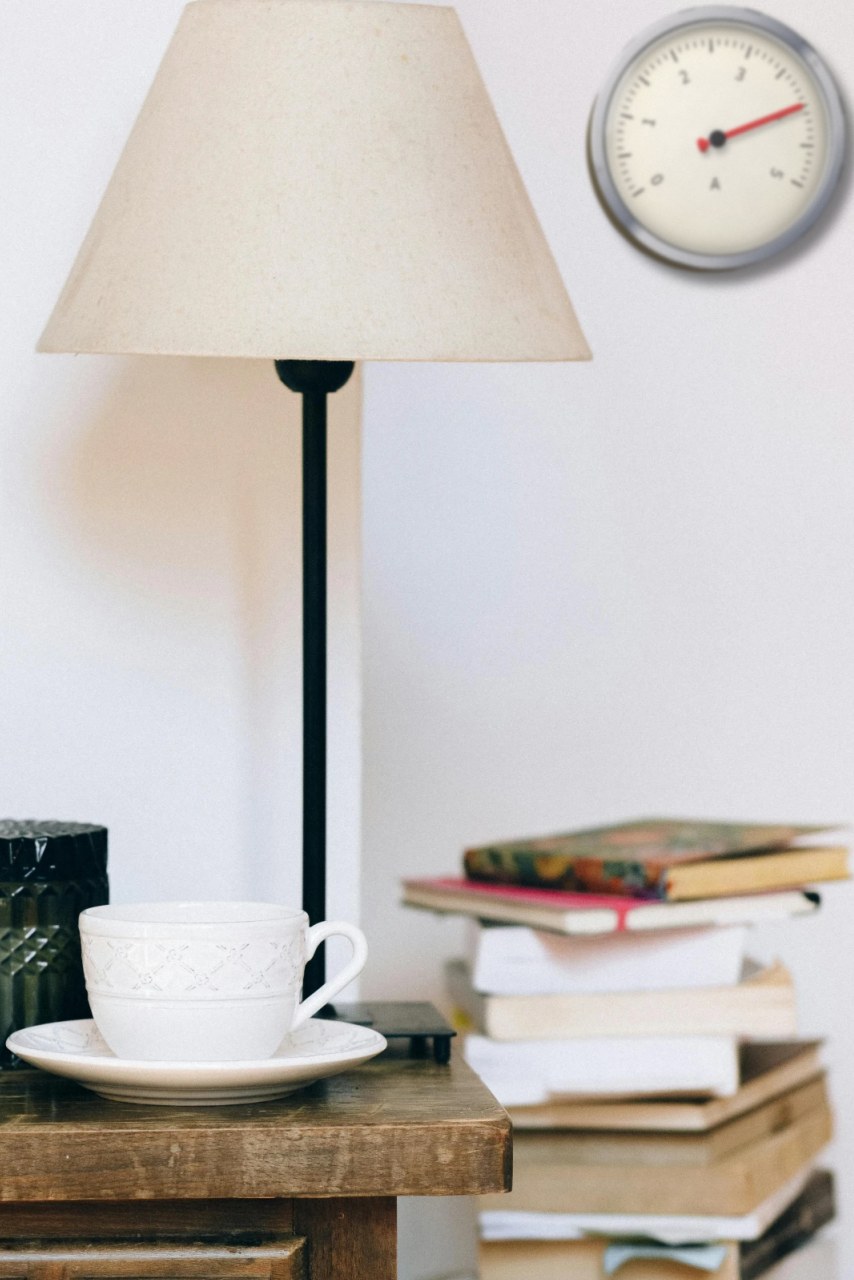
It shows value=4 unit=A
